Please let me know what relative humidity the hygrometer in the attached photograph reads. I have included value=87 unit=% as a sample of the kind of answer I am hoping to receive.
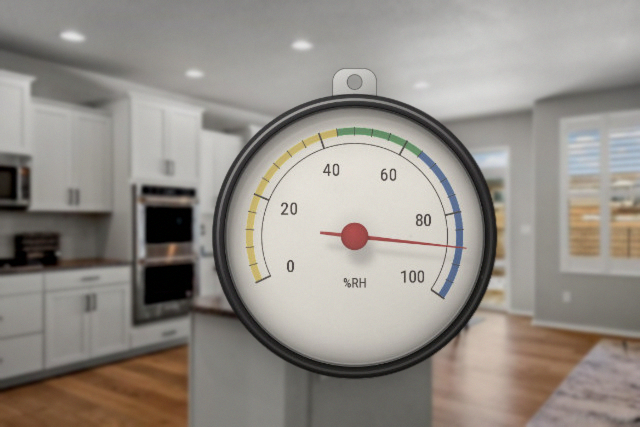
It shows value=88 unit=%
